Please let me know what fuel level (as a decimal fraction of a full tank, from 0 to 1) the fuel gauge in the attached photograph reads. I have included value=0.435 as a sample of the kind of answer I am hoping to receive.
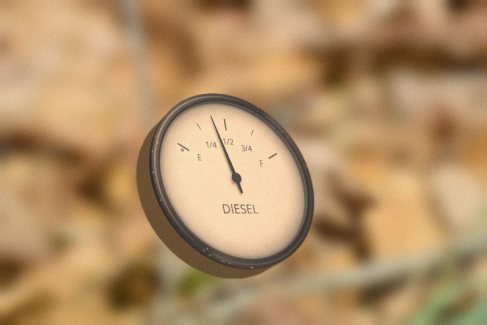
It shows value=0.375
